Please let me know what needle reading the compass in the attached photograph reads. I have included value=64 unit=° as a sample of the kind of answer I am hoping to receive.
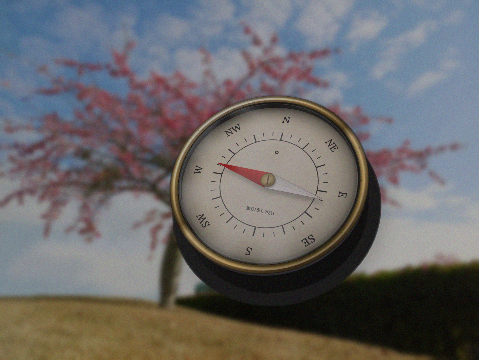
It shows value=280 unit=°
